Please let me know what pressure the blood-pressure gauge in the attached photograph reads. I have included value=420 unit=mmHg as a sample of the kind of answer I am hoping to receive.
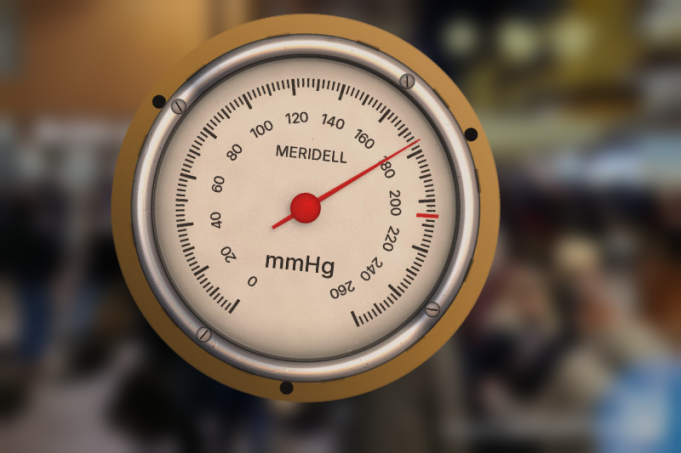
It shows value=176 unit=mmHg
